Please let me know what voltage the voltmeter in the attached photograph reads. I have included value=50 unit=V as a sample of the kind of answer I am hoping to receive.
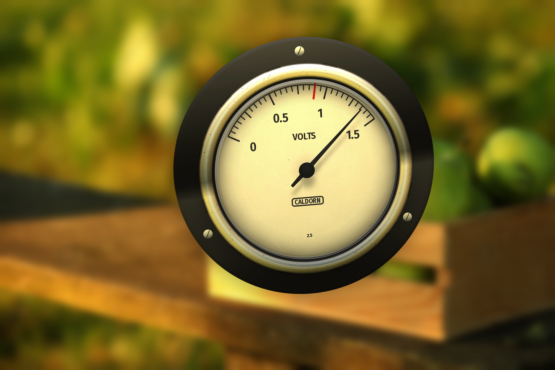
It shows value=1.35 unit=V
